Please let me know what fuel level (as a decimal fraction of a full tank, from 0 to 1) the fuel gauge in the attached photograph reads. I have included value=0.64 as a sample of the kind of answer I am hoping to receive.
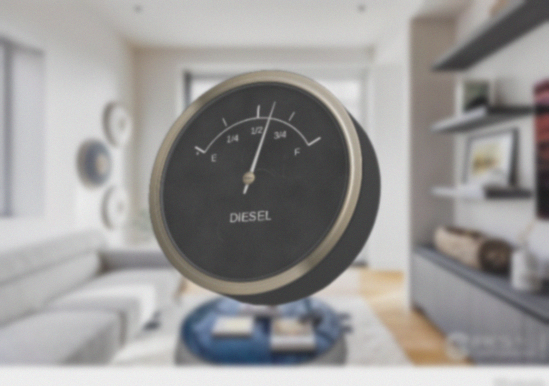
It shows value=0.625
